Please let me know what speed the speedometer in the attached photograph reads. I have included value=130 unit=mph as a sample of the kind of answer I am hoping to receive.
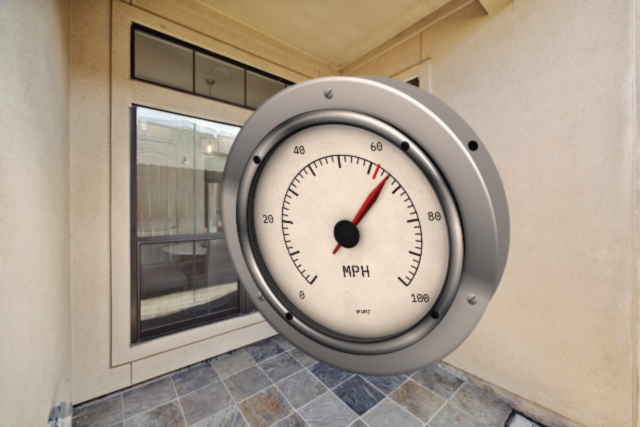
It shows value=66 unit=mph
